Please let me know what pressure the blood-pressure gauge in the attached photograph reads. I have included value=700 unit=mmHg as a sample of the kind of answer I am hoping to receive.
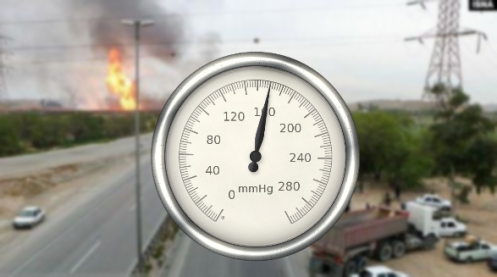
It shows value=160 unit=mmHg
